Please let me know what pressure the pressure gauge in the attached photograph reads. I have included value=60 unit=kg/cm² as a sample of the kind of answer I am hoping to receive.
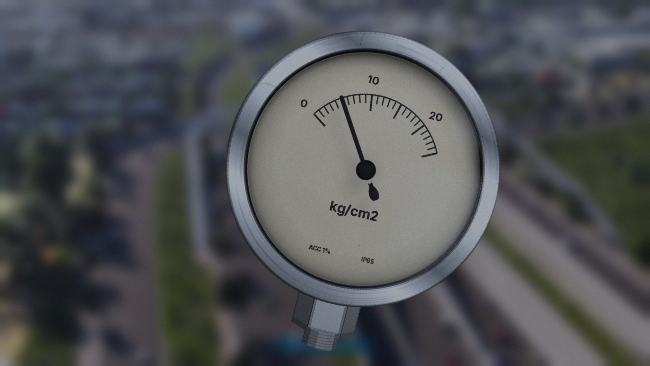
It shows value=5 unit=kg/cm²
